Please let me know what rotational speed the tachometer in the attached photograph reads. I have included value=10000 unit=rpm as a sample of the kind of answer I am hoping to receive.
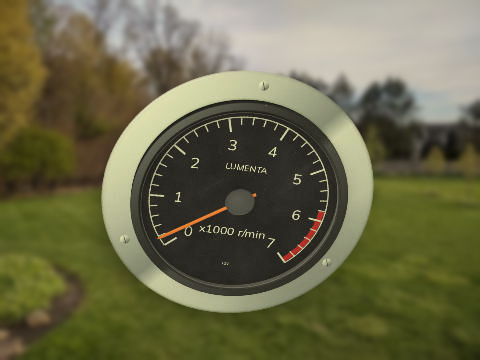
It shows value=200 unit=rpm
